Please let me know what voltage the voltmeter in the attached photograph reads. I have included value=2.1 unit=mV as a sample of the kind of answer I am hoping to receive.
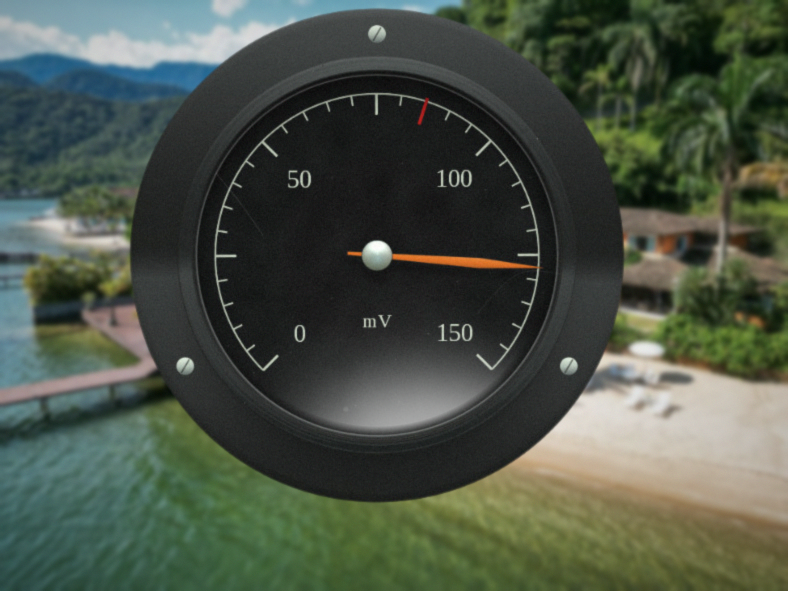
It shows value=127.5 unit=mV
